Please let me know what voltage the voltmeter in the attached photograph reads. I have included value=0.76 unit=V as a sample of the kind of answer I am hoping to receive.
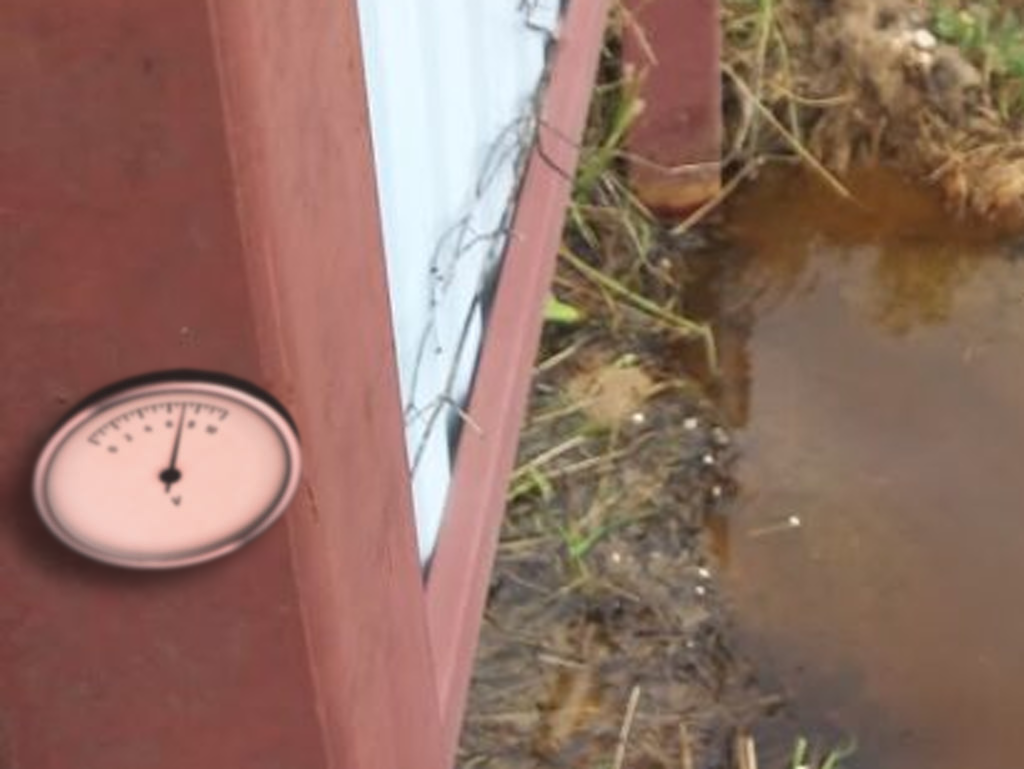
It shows value=7 unit=V
